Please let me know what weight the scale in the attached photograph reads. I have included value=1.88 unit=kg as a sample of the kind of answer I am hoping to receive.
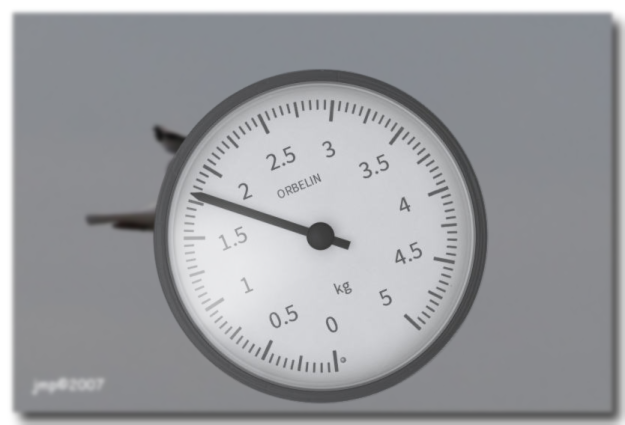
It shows value=1.8 unit=kg
